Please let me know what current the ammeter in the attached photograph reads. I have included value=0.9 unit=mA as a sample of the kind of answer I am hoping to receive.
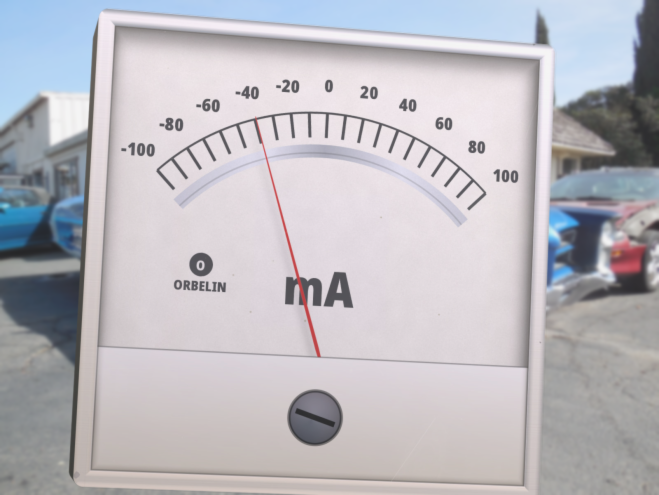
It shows value=-40 unit=mA
